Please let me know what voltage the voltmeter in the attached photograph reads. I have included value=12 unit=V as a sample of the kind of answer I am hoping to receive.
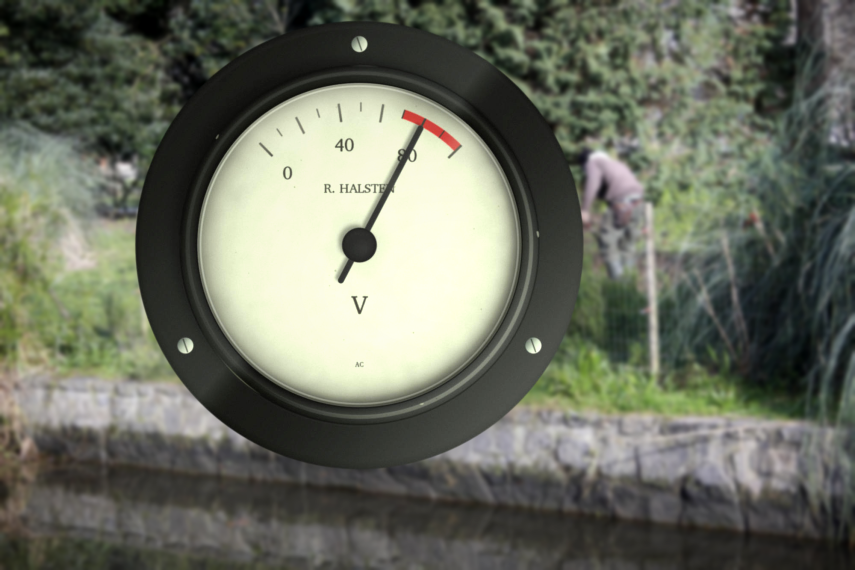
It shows value=80 unit=V
